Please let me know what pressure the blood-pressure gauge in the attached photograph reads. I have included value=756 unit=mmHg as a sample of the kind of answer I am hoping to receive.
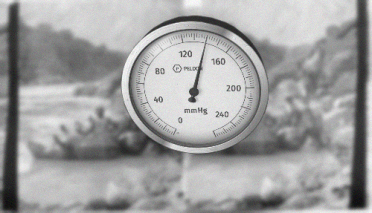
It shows value=140 unit=mmHg
